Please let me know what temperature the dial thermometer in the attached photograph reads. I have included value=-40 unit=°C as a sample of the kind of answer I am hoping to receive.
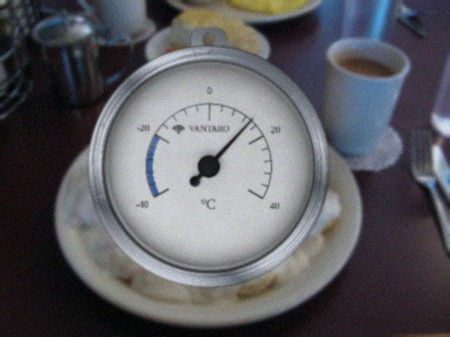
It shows value=14 unit=°C
